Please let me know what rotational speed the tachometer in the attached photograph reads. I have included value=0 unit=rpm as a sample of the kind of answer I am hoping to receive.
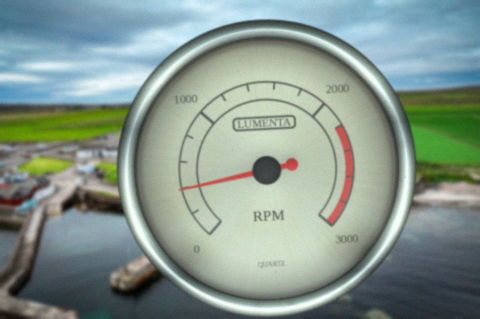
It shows value=400 unit=rpm
